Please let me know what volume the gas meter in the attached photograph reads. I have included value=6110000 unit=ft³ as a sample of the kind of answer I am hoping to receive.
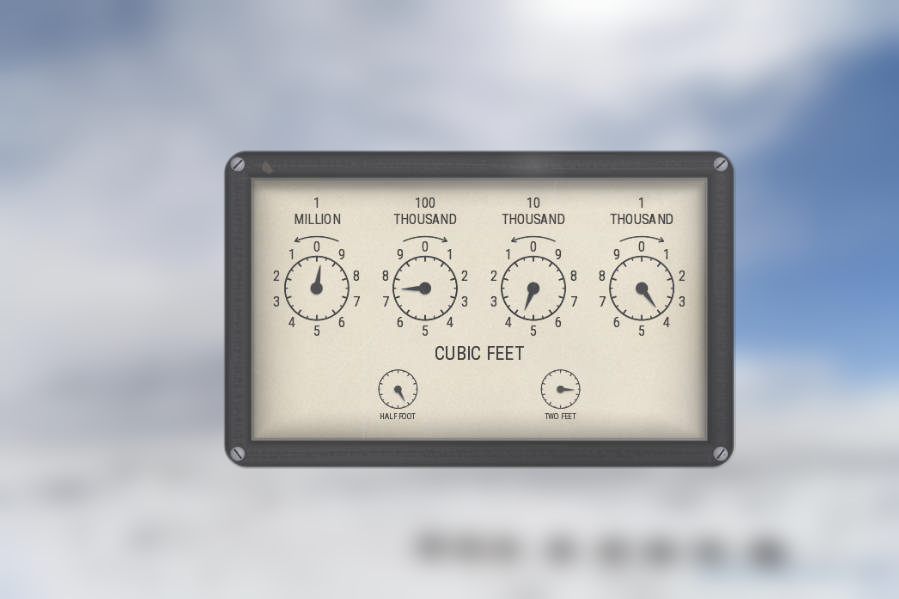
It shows value=974400 unit=ft³
